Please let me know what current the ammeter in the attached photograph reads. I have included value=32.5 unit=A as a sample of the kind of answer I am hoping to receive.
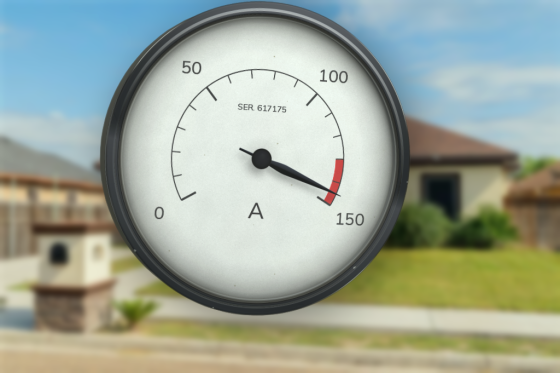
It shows value=145 unit=A
